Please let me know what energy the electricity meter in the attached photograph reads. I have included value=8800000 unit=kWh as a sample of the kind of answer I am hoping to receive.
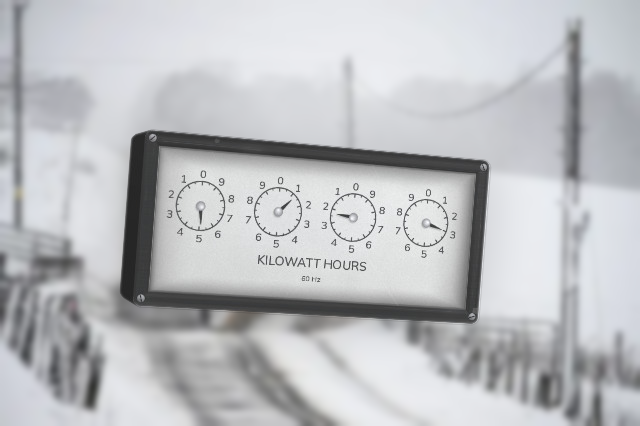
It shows value=5123 unit=kWh
